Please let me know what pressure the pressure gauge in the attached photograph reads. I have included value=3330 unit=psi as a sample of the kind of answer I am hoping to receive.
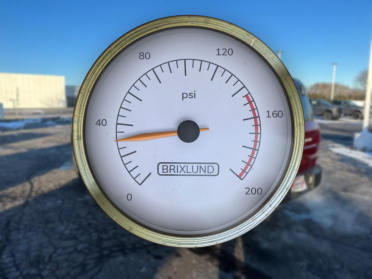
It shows value=30 unit=psi
